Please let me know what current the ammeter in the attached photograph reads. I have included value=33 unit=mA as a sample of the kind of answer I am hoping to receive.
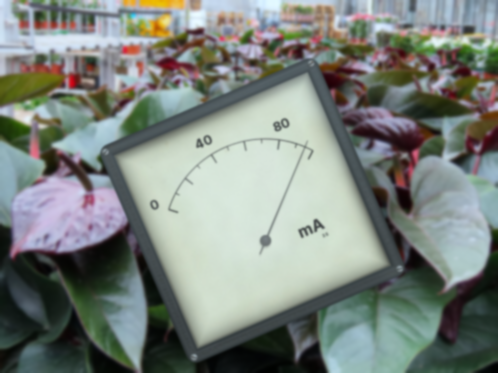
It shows value=95 unit=mA
